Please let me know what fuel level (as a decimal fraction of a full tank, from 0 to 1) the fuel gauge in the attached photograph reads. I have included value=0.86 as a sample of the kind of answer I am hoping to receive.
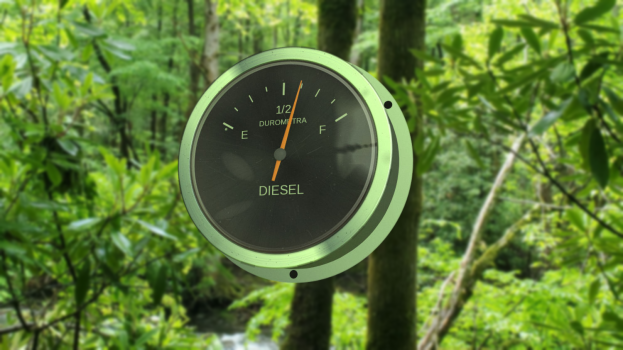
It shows value=0.625
